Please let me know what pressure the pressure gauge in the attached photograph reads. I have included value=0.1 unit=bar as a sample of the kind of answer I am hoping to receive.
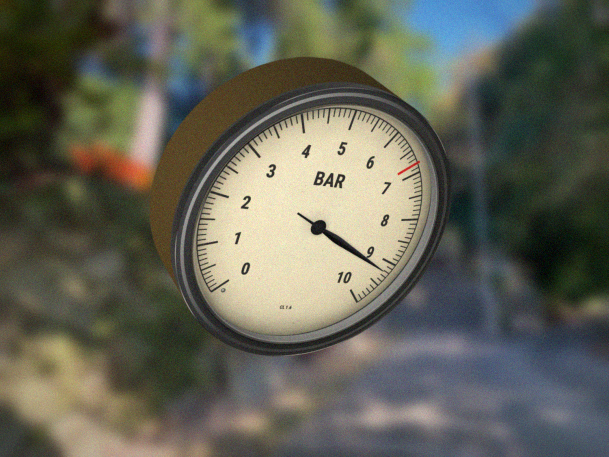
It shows value=9.2 unit=bar
